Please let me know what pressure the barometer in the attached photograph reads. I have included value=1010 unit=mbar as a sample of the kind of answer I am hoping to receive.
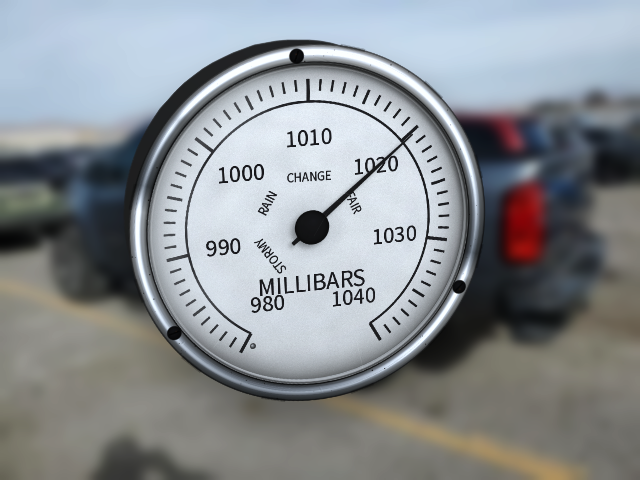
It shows value=1020 unit=mbar
